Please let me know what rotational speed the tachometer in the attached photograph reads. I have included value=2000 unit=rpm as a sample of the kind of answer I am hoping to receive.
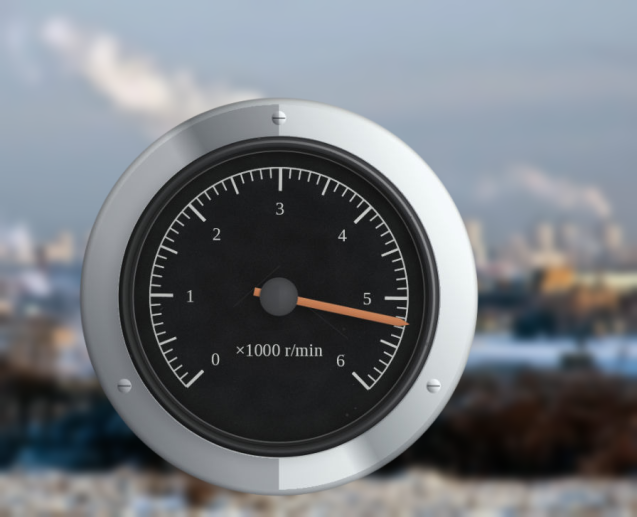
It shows value=5250 unit=rpm
